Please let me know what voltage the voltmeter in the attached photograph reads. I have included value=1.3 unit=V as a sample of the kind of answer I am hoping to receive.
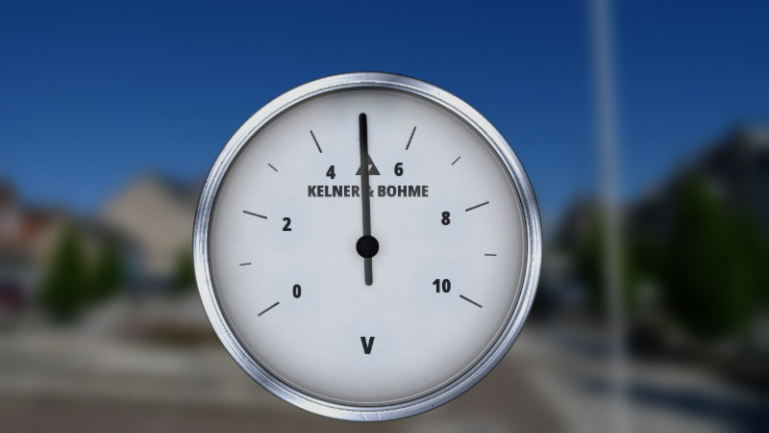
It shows value=5 unit=V
